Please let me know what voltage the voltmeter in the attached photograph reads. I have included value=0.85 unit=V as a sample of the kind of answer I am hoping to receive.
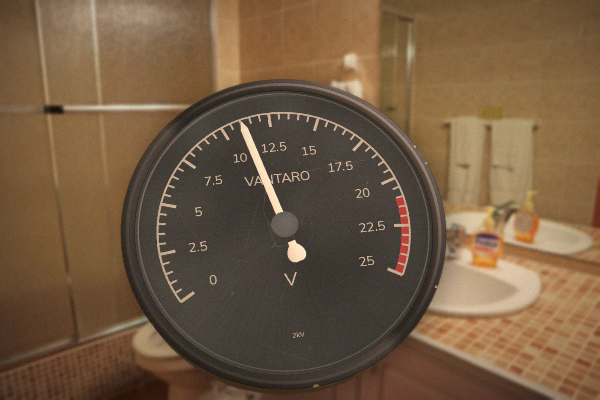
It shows value=11 unit=V
